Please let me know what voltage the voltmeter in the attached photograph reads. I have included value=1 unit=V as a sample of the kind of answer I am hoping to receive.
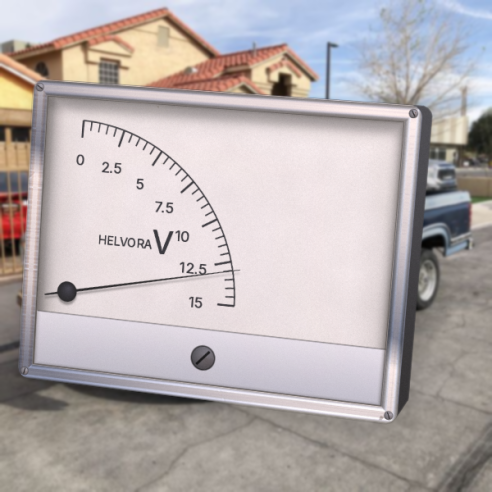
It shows value=13 unit=V
